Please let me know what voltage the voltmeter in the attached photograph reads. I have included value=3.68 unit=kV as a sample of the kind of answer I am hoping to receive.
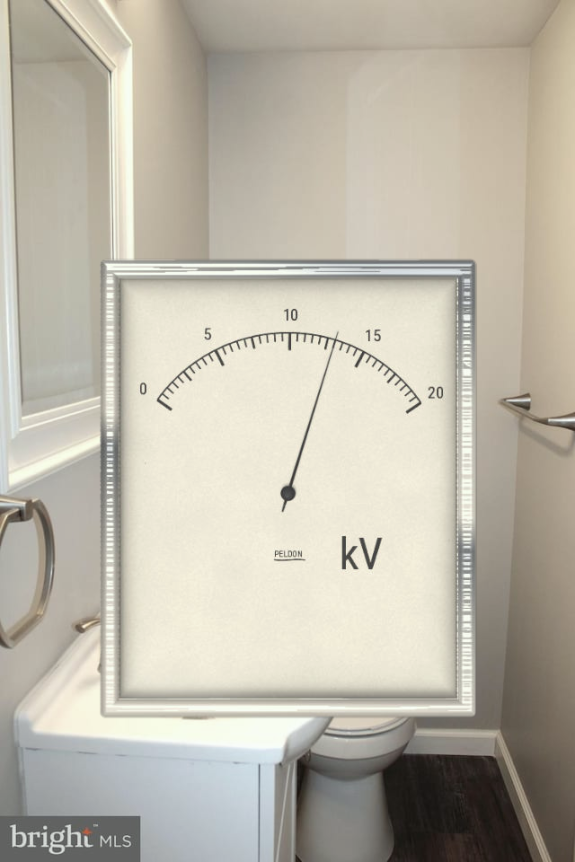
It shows value=13 unit=kV
